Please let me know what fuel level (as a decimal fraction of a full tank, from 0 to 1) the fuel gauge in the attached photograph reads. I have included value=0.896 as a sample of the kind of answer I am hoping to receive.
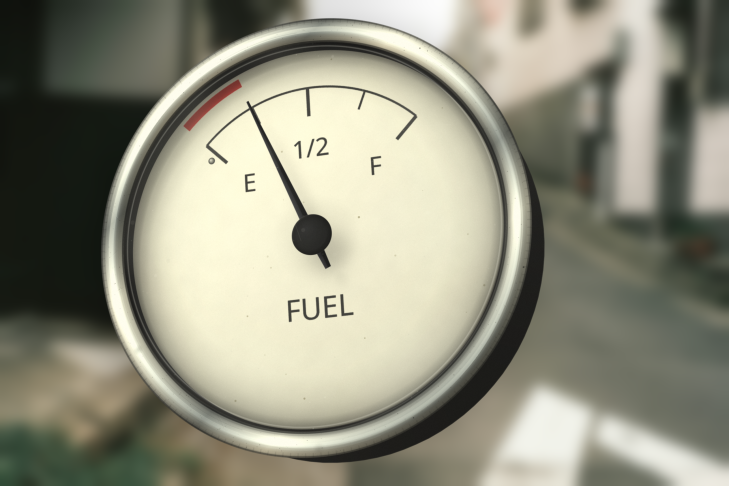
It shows value=0.25
